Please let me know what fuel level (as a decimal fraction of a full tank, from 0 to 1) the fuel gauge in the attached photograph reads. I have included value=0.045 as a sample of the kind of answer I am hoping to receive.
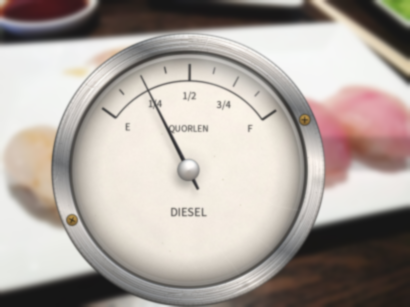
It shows value=0.25
